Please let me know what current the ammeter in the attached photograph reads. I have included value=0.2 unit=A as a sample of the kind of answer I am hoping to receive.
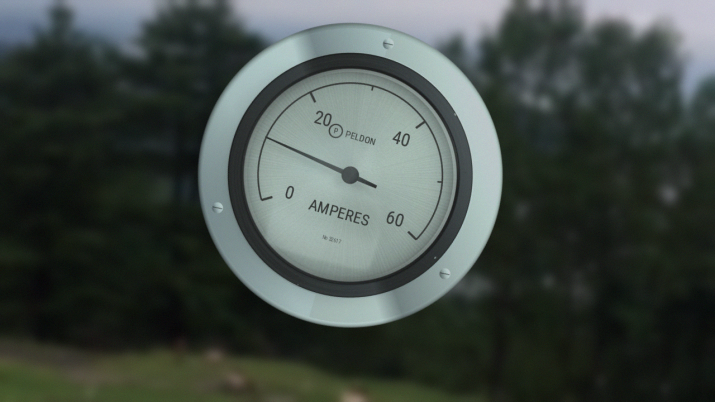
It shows value=10 unit=A
